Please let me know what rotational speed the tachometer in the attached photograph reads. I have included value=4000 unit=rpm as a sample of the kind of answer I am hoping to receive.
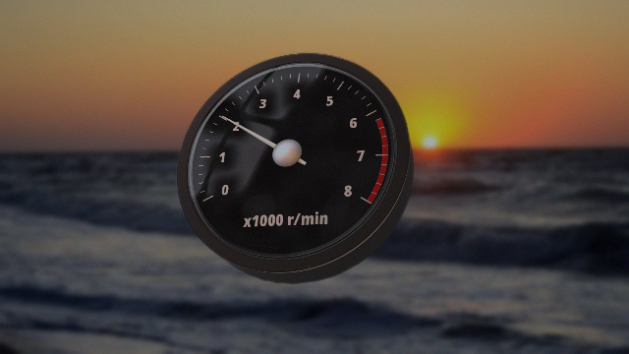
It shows value=2000 unit=rpm
